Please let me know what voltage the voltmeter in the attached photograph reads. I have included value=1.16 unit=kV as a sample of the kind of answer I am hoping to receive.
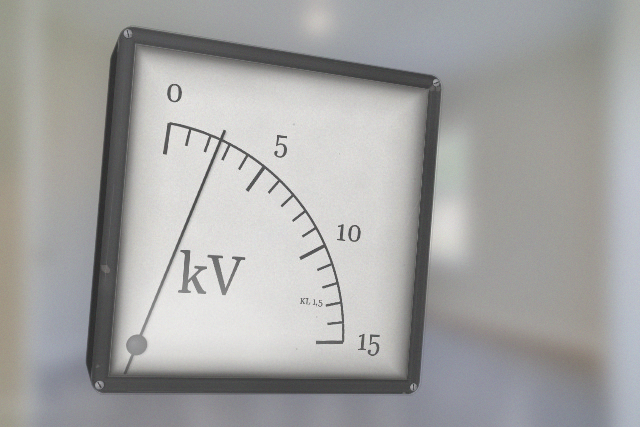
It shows value=2.5 unit=kV
